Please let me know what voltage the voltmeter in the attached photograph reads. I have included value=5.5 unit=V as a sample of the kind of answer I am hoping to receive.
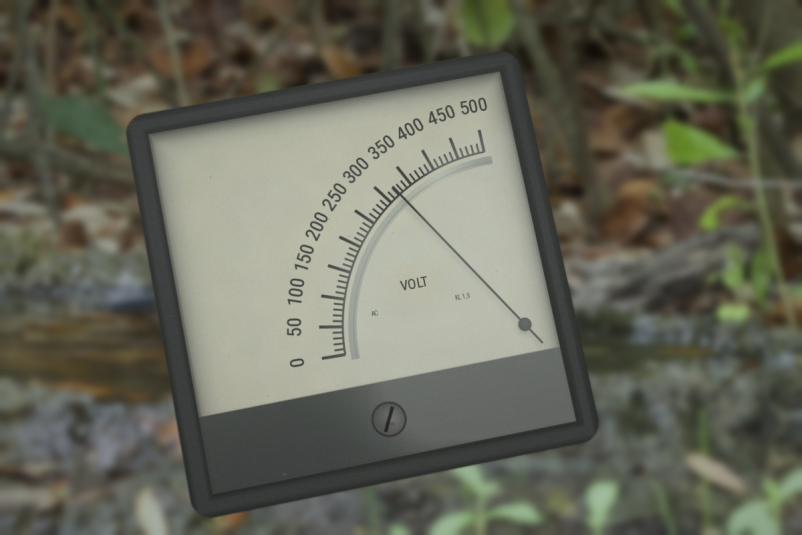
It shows value=320 unit=V
